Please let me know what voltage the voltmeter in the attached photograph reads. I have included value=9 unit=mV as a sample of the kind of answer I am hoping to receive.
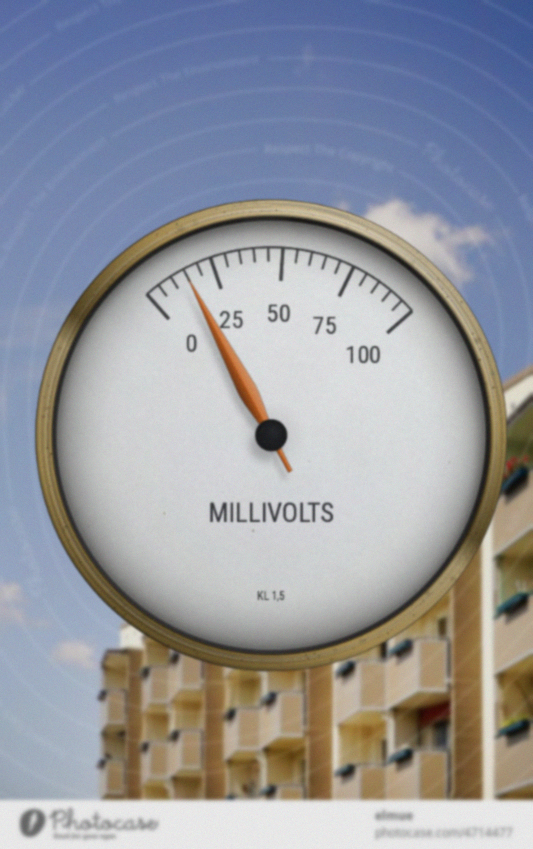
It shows value=15 unit=mV
